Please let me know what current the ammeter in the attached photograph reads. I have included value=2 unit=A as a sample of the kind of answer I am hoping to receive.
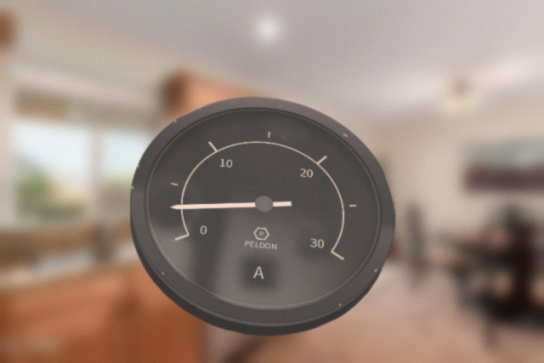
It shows value=2.5 unit=A
